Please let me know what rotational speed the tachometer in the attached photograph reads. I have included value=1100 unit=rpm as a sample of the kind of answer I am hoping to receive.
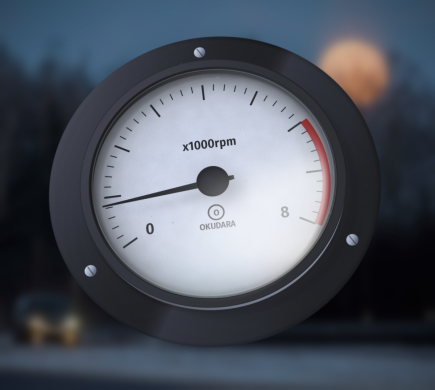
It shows value=800 unit=rpm
